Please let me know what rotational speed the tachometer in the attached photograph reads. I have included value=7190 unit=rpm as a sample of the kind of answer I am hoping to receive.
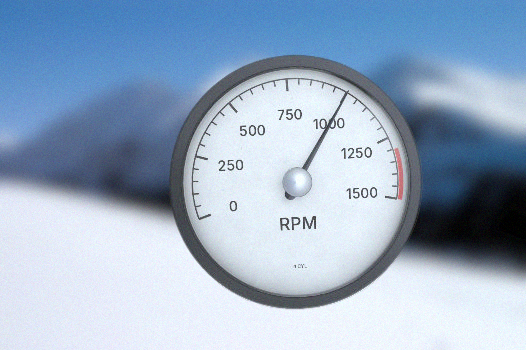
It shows value=1000 unit=rpm
